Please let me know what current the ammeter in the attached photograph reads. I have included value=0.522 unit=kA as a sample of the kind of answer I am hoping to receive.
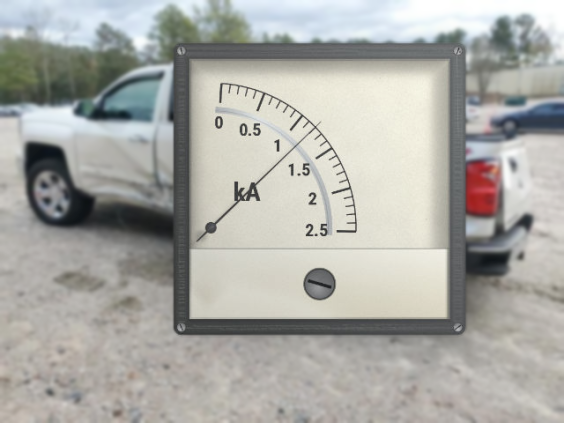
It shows value=1.2 unit=kA
